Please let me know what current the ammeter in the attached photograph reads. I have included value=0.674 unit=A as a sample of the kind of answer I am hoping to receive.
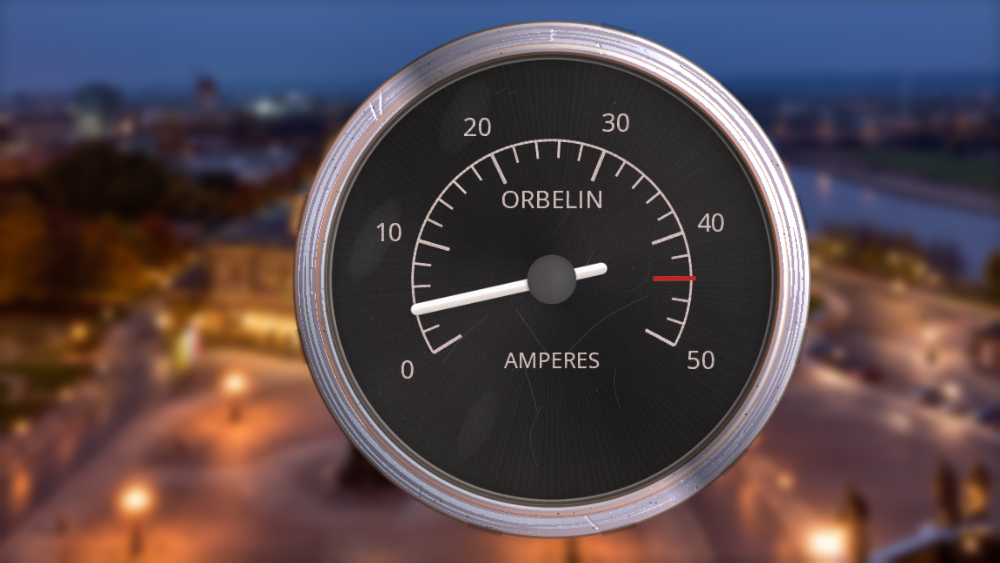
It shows value=4 unit=A
